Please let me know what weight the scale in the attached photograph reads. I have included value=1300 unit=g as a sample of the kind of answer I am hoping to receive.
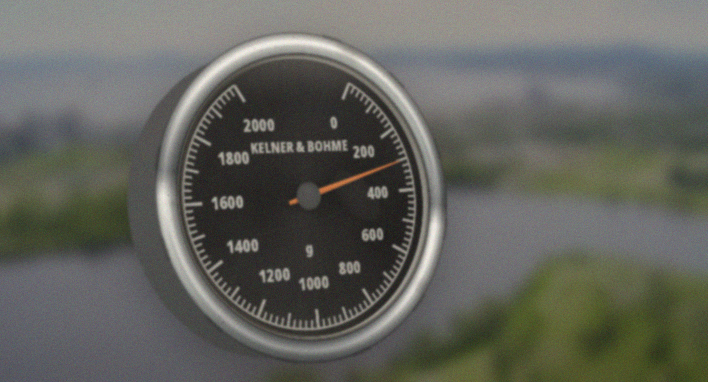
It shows value=300 unit=g
